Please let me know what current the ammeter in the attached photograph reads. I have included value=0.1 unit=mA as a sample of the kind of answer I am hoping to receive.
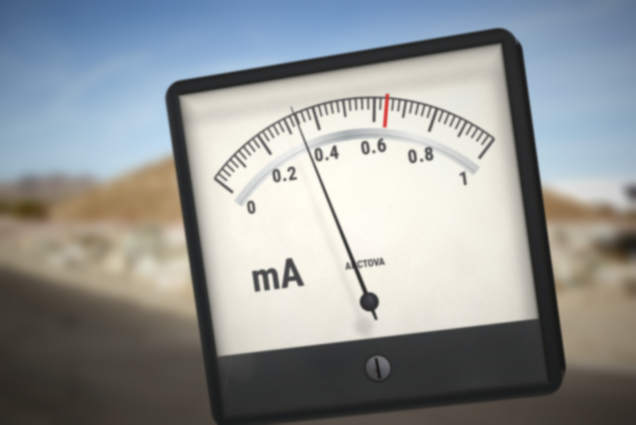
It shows value=0.34 unit=mA
